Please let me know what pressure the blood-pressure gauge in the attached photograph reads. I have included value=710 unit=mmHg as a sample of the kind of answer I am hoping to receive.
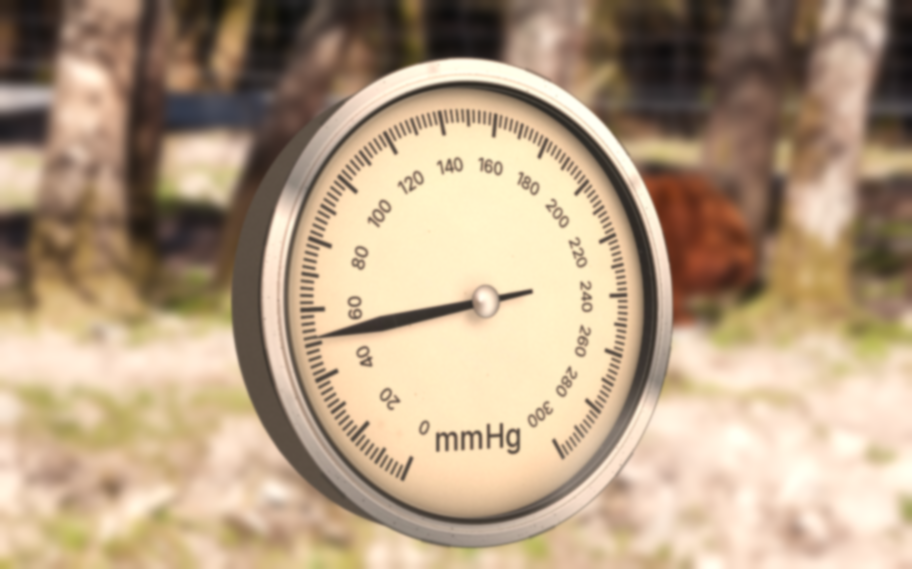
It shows value=52 unit=mmHg
